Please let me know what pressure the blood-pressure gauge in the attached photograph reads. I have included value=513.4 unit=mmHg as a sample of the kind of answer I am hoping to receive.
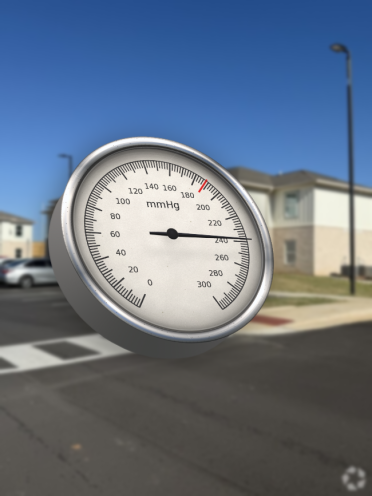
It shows value=240 unit=mmHg
